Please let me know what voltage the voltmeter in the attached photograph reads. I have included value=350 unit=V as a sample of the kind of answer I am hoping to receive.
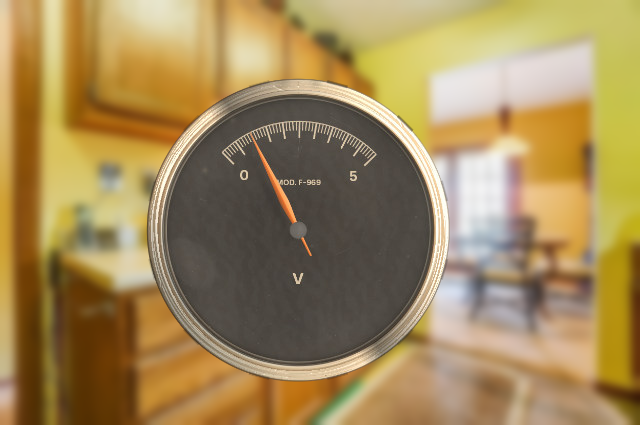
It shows value=1 unit=V
